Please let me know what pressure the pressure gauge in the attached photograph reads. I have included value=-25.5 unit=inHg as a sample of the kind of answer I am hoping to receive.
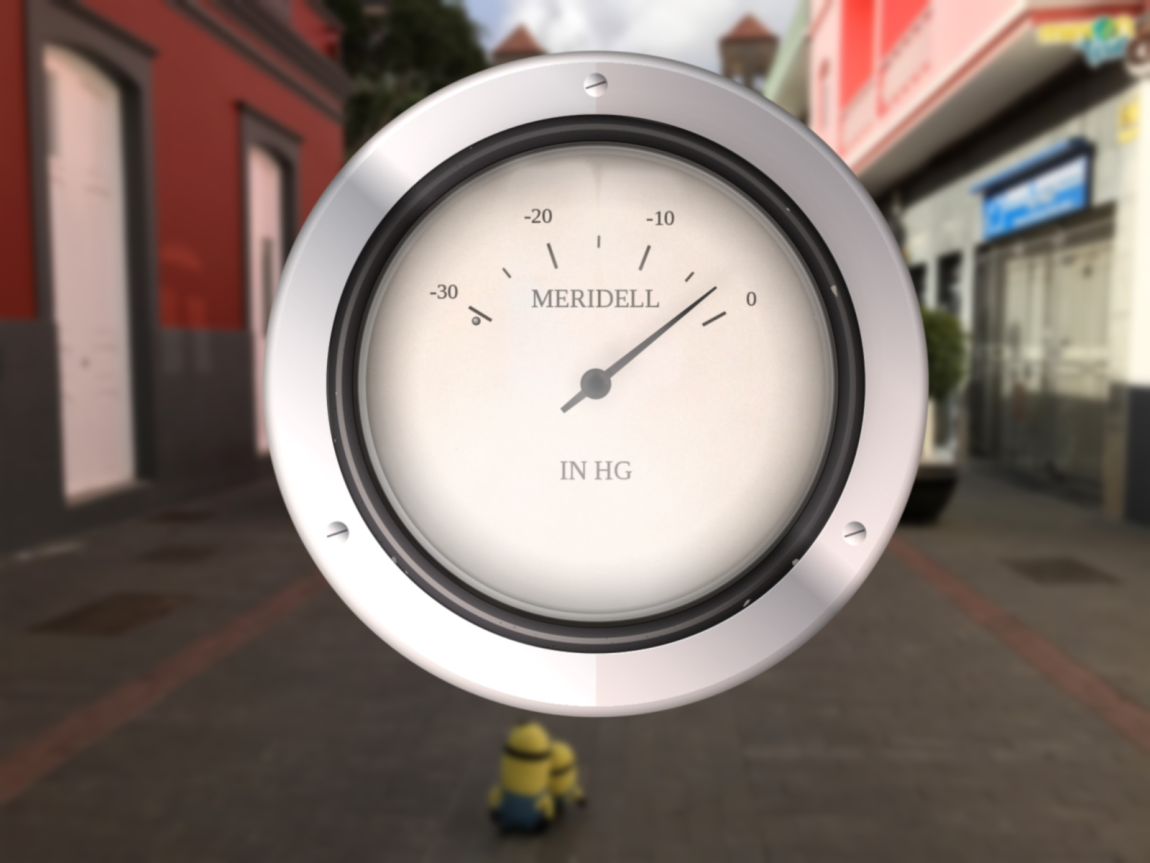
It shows value=-2.5 unit=inHg
